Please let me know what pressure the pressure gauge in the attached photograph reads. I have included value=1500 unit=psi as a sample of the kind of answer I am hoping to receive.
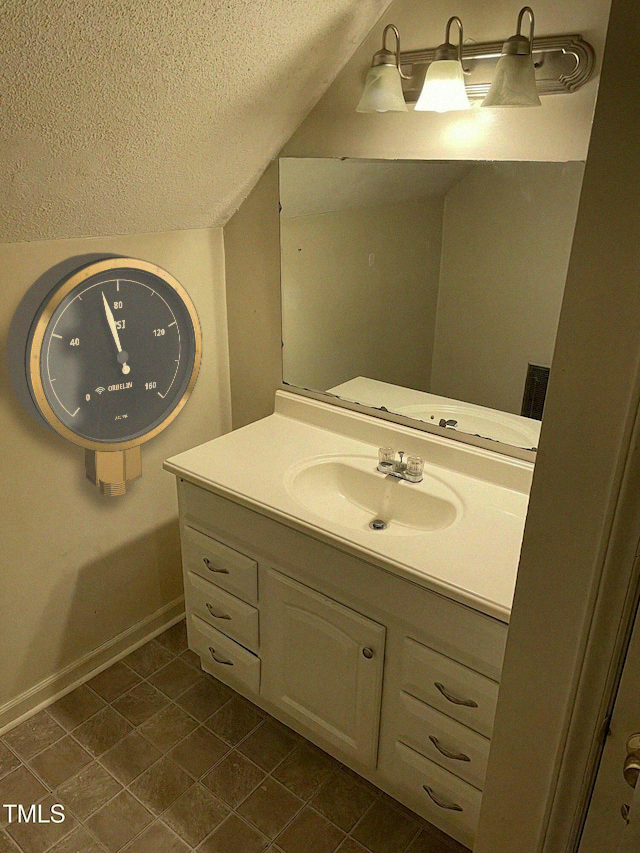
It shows value=70 unit=psi
